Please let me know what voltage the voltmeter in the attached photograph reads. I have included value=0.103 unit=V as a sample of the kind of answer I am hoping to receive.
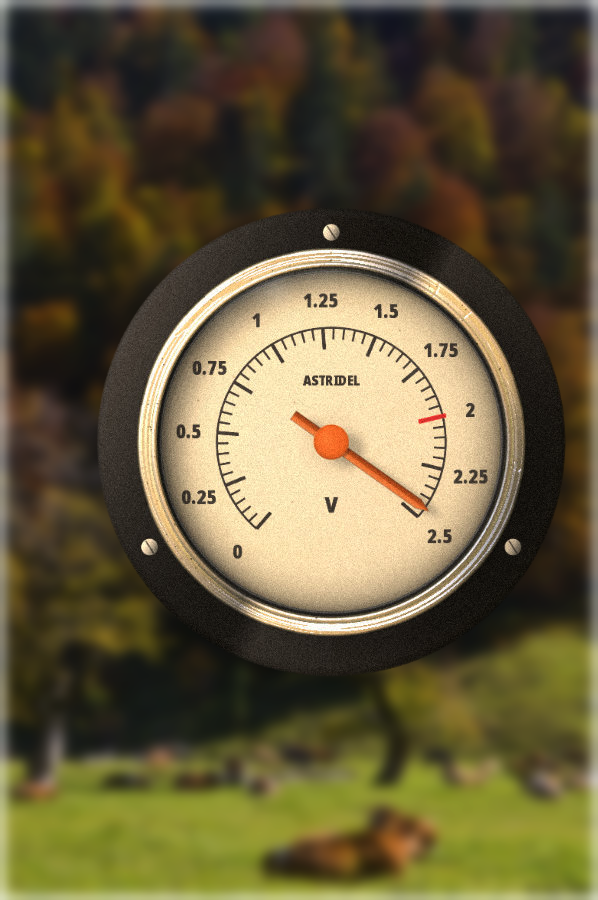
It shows value=2.45 unit=V
